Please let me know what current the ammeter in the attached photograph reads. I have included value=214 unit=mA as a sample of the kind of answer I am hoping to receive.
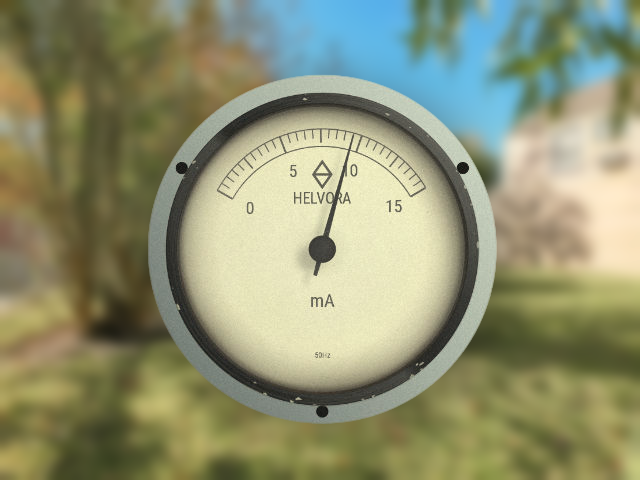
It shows value=9.5 unit=mA
